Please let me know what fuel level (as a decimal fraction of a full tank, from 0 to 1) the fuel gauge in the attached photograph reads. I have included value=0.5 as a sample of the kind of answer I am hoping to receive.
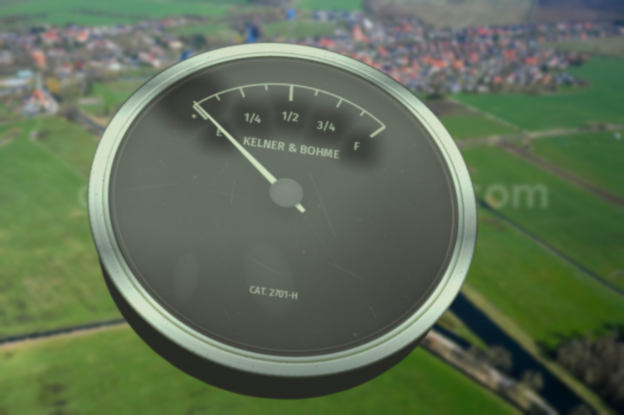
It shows value=0
